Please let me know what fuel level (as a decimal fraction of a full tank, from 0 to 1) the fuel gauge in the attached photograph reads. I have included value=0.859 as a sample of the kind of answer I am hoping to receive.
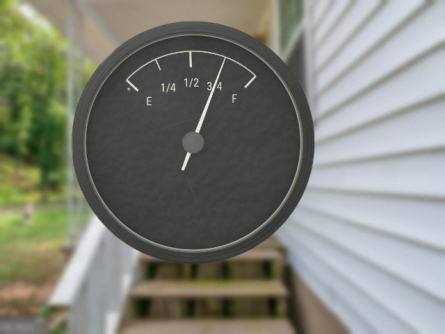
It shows value=0.75
